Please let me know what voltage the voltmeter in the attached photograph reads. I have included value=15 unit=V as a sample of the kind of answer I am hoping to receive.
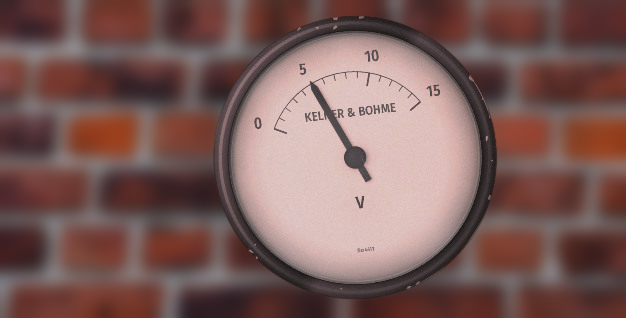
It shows value=5 unit=V
